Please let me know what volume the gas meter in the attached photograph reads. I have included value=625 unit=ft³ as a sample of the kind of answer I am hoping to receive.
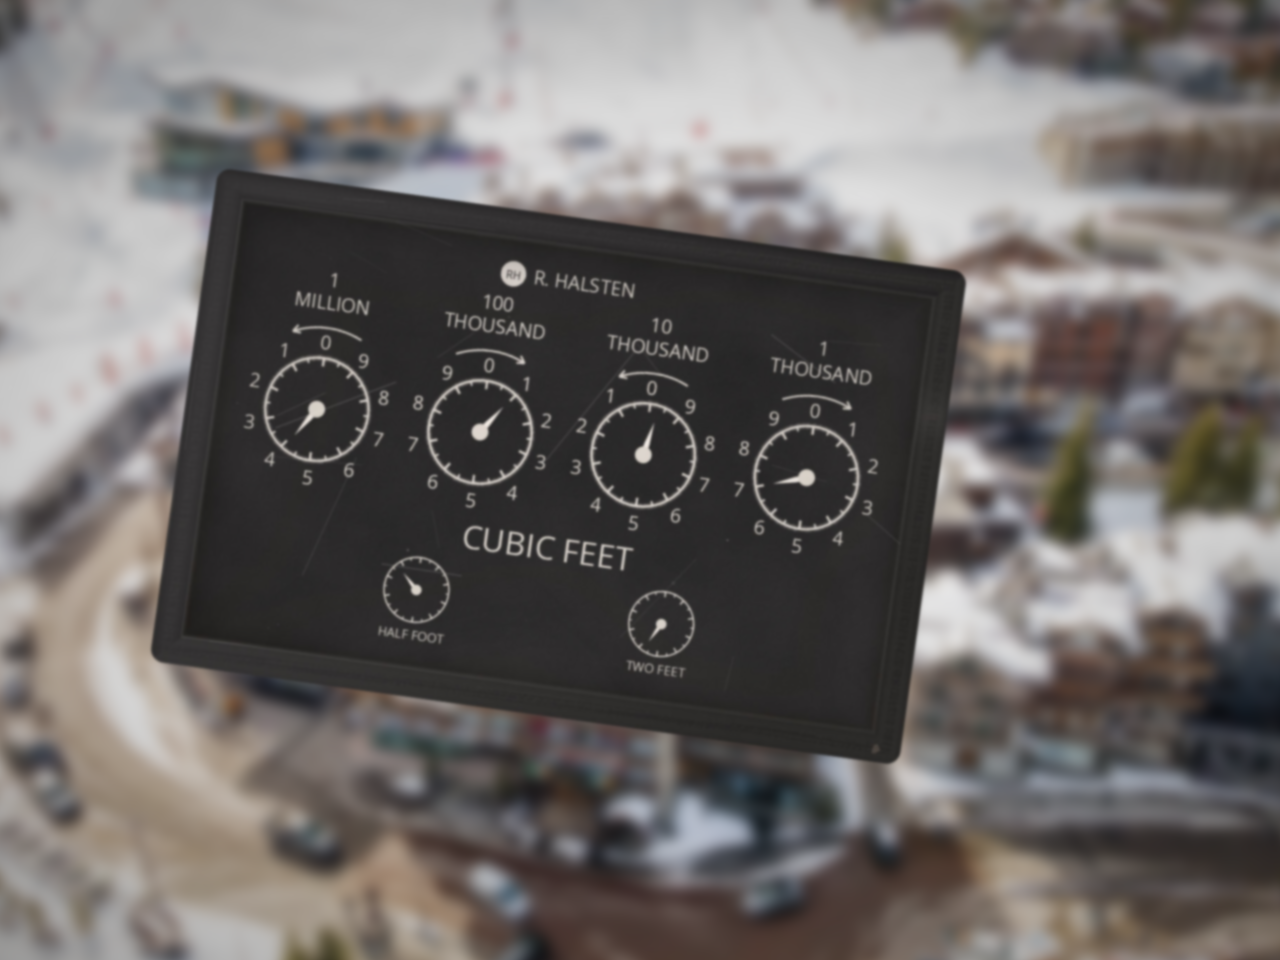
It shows value=409700 unit=ft³
